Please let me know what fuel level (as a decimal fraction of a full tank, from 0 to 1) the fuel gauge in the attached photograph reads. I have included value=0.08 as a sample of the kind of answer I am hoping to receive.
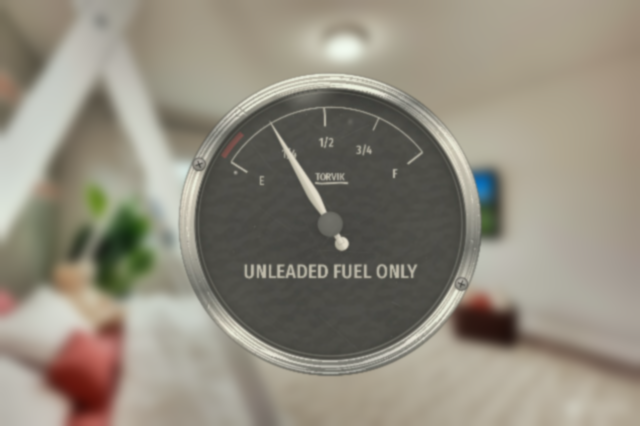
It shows value=0.25
